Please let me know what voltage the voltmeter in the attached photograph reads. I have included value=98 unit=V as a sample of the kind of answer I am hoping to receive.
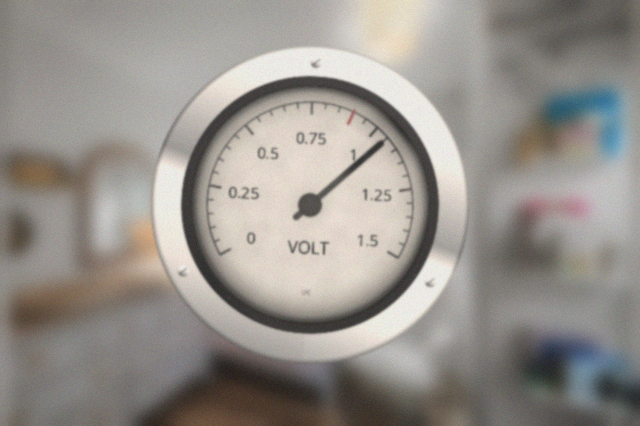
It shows value=1.05 unit=V
